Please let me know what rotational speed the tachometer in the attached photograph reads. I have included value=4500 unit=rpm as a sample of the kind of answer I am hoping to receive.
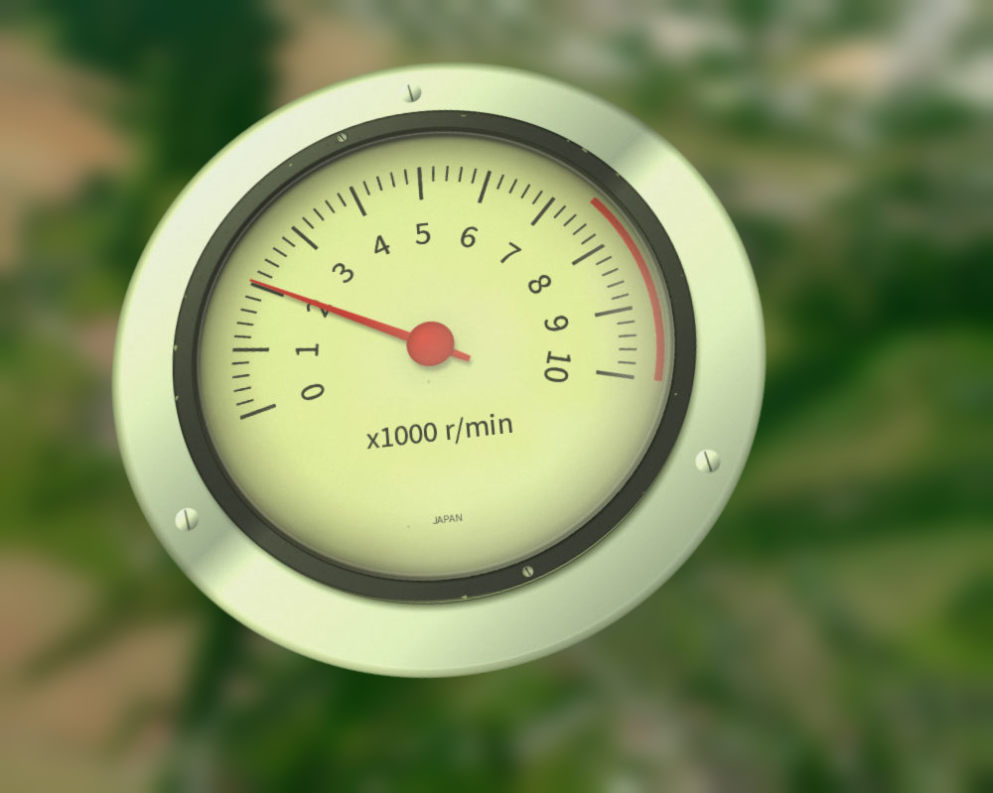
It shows value=2000 unit=rpm
